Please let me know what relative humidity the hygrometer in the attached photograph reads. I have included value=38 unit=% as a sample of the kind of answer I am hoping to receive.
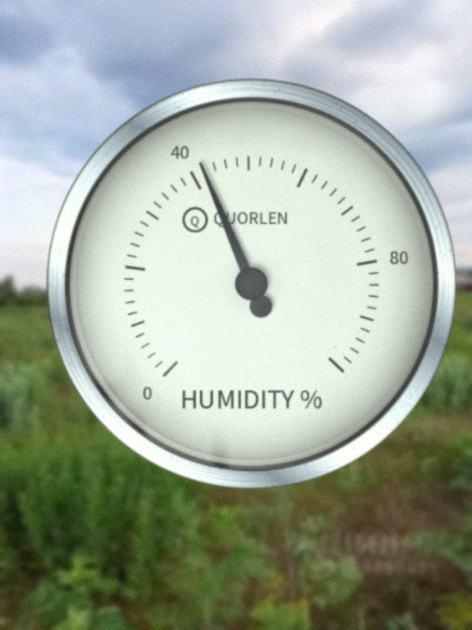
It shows value=42 unit=%
